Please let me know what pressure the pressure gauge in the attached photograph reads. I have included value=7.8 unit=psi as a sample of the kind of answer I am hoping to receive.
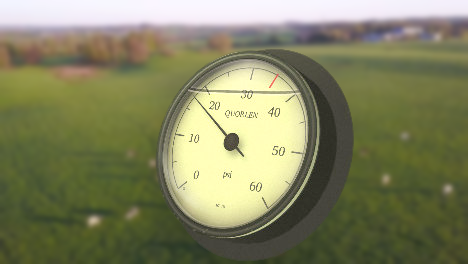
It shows value=17.5 unit=psi
